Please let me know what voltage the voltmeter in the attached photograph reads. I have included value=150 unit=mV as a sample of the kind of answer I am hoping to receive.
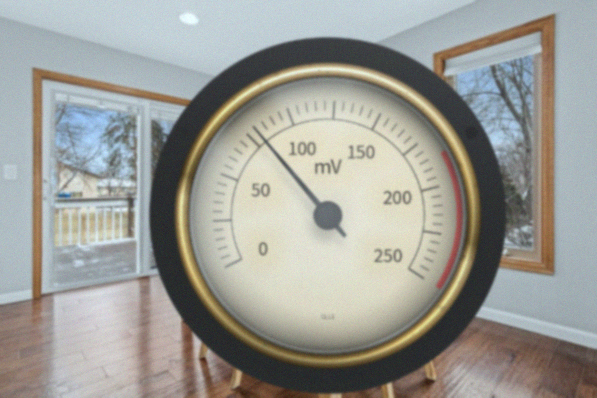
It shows value=80 unit=mV
